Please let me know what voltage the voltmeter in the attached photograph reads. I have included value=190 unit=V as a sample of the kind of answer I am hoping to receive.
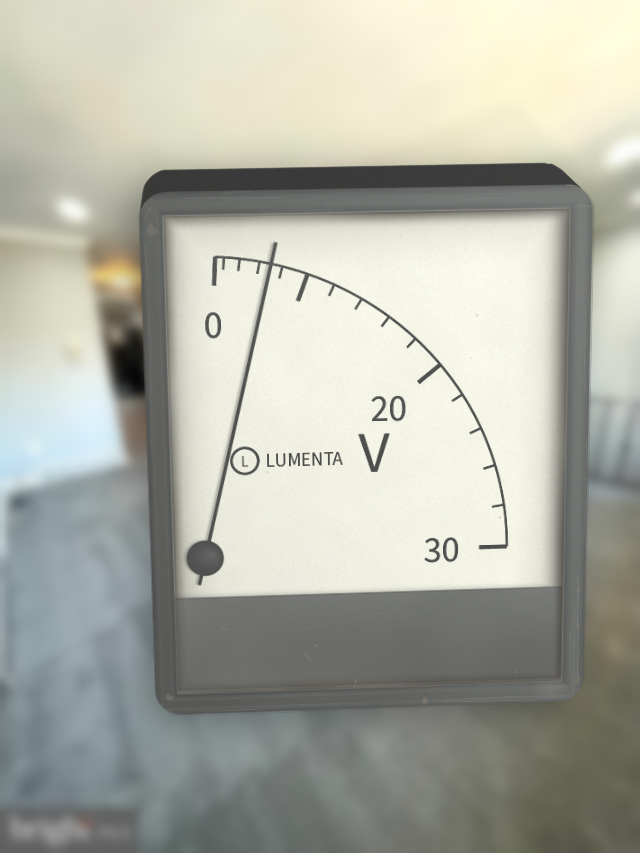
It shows value=7 unit=V
